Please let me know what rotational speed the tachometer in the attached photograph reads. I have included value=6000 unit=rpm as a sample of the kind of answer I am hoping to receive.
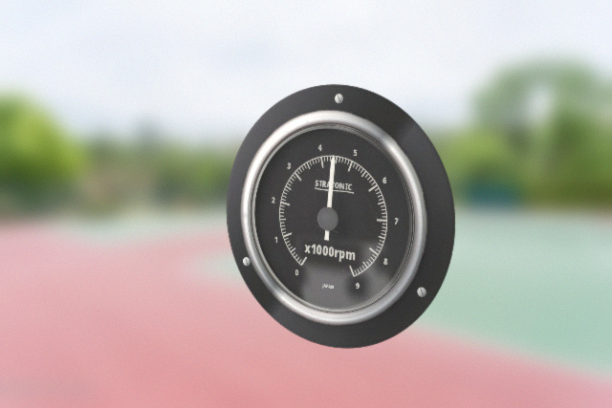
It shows value=4500 unit=rpm
